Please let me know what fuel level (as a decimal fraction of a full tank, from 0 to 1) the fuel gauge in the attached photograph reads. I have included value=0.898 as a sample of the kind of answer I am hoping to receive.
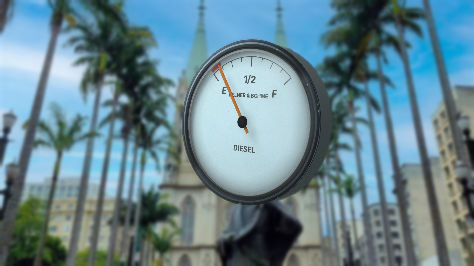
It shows value=0.125
